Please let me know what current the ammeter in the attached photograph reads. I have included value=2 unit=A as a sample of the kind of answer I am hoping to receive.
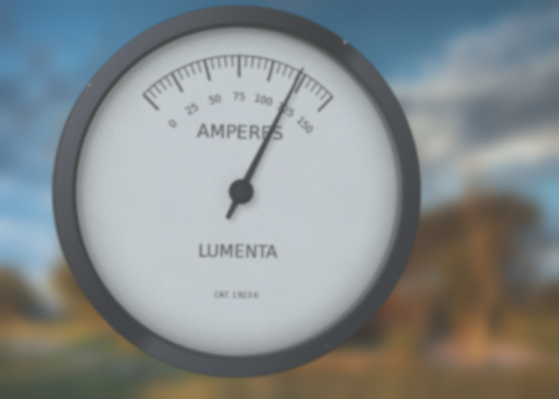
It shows value=120 unit=A
